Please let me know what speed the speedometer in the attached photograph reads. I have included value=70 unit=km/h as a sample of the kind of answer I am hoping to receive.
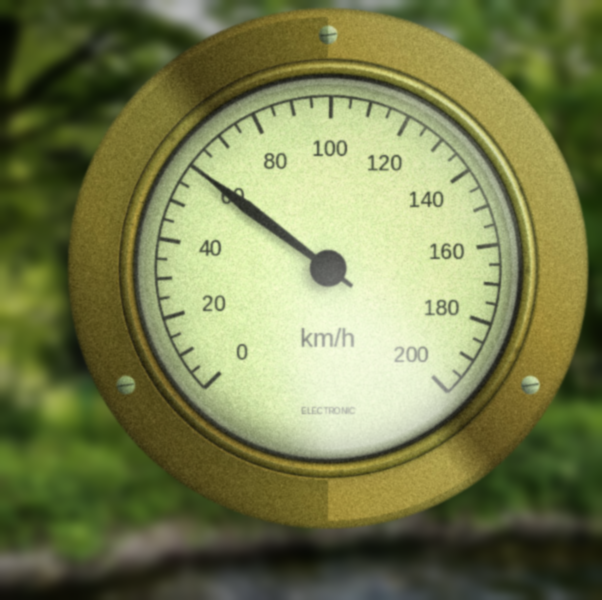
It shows value=60 unit=km/h
